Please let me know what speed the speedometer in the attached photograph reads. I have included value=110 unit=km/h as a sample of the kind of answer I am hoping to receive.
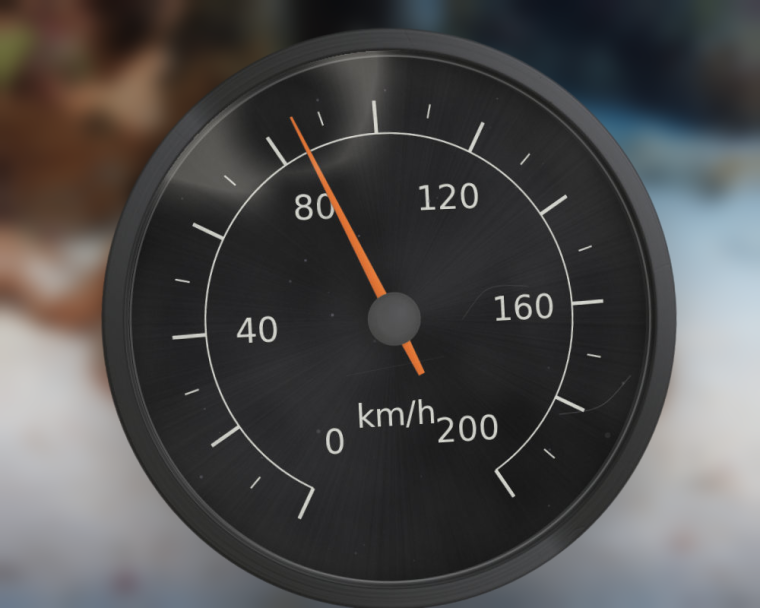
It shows value=85 unit=km/h
